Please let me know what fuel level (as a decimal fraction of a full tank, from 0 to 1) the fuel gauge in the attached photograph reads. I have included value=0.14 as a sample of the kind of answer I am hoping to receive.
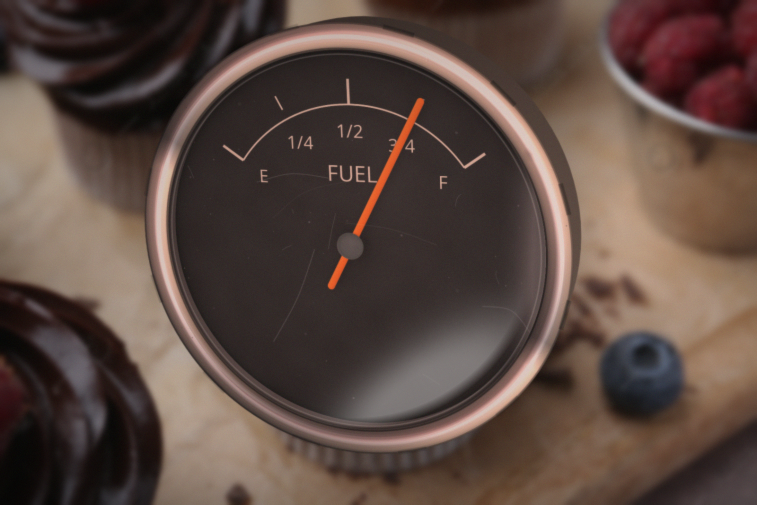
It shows value=0.75
